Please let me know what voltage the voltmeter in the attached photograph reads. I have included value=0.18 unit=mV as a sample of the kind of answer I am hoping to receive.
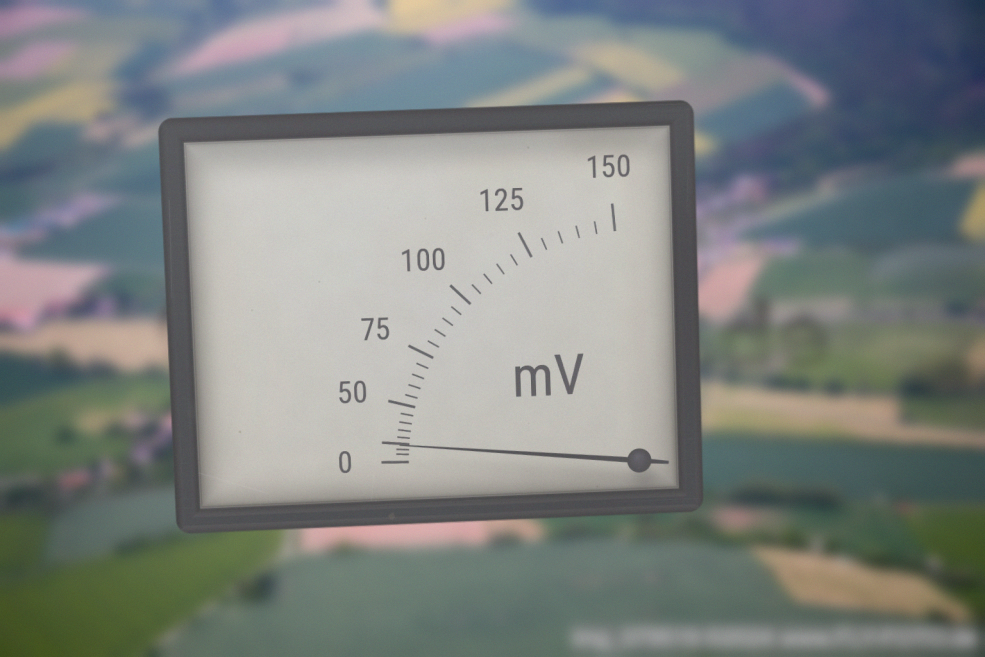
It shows value=25 unit=mV
